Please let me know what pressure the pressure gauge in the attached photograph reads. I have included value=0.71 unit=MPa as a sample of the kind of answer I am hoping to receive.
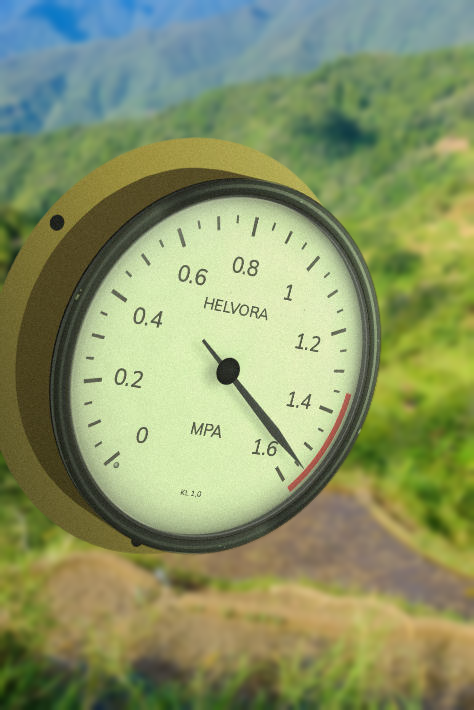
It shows value=1.55 unit=MPa
